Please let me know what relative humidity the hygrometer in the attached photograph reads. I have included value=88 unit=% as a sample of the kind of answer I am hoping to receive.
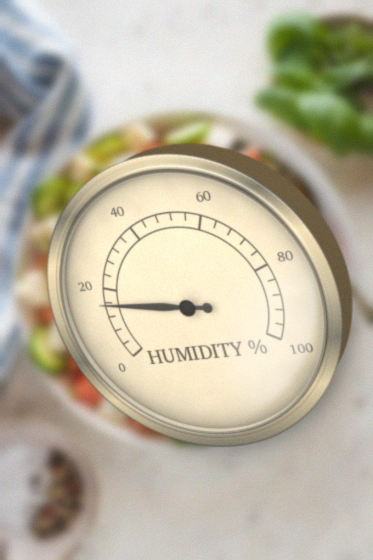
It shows value=16 unit=%
